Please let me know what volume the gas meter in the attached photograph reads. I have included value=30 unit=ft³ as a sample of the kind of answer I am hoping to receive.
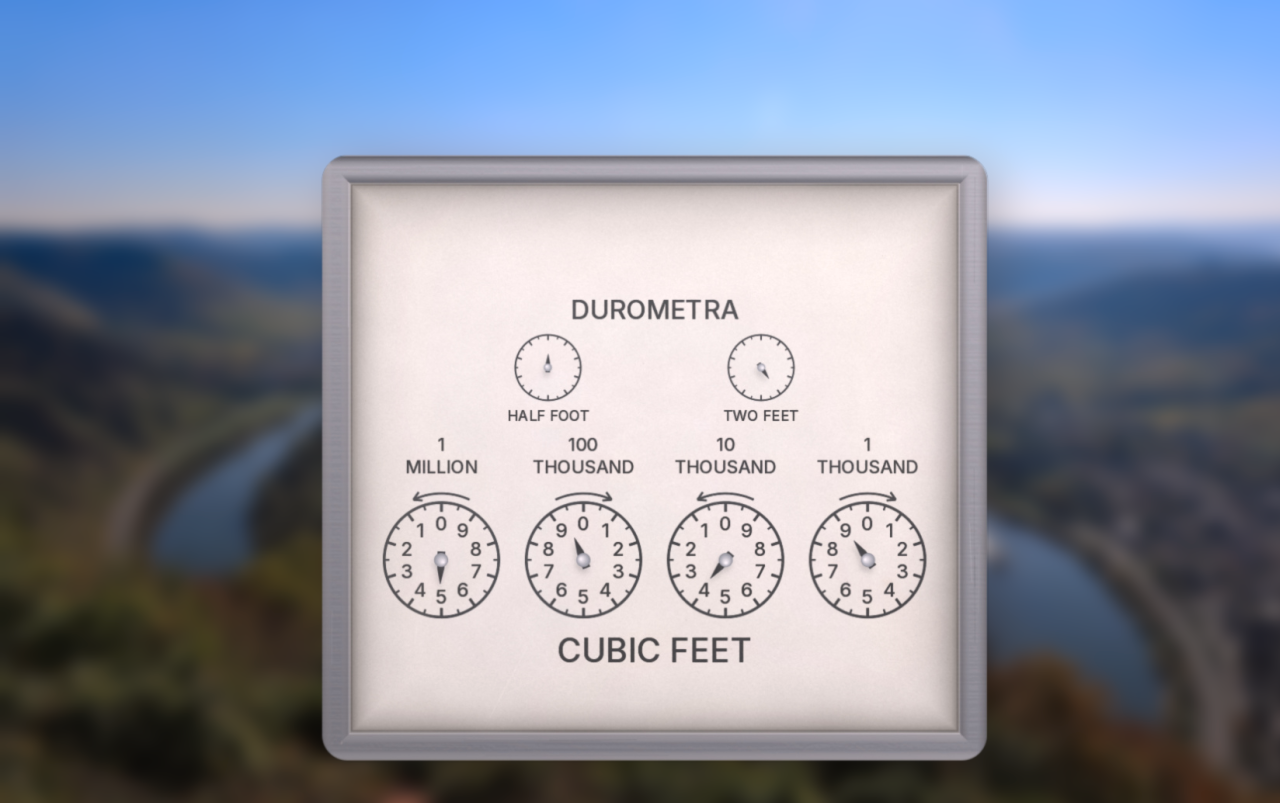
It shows value=493900 unit=ft³
